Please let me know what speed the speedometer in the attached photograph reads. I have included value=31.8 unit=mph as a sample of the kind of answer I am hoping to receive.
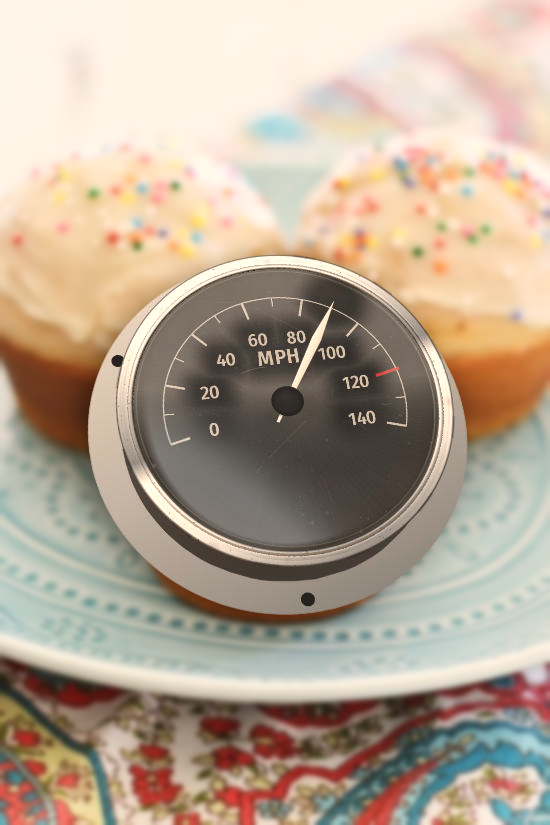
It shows value=90 unit=mph
